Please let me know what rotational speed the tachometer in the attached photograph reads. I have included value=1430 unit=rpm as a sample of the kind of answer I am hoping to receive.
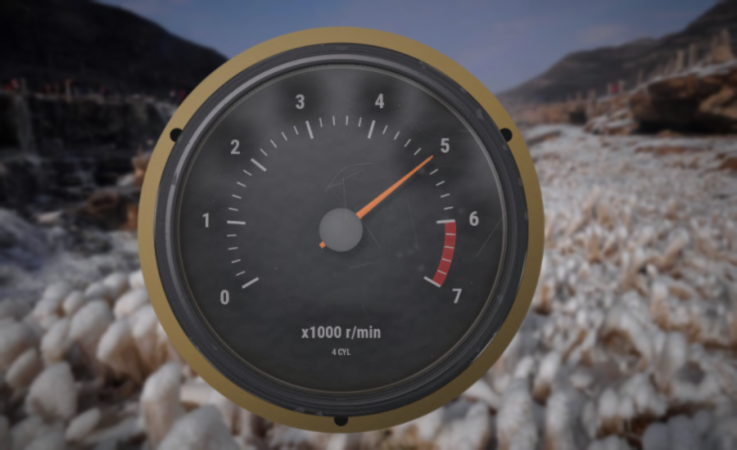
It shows value=5000 unit=rpm
